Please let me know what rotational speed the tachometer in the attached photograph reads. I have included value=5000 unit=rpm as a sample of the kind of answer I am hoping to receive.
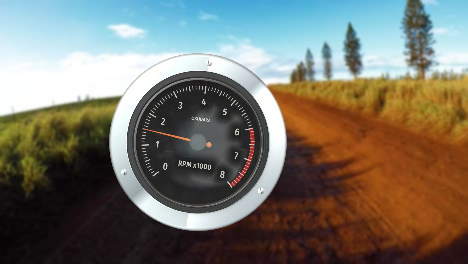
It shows value=1500 unit=rpm
